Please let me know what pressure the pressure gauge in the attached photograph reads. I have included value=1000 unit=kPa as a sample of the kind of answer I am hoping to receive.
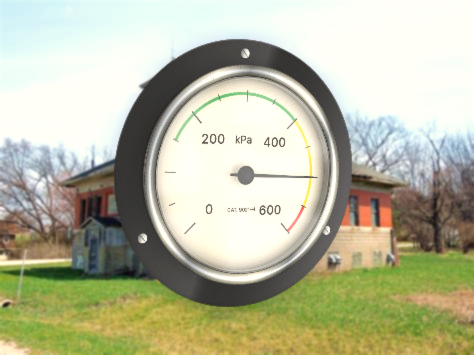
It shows value=500 unit=kPa
